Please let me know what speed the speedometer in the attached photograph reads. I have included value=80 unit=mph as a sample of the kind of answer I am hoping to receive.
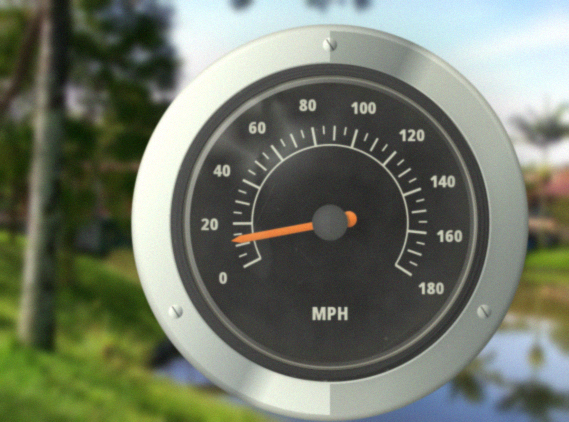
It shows value=12.5 unit=mph
